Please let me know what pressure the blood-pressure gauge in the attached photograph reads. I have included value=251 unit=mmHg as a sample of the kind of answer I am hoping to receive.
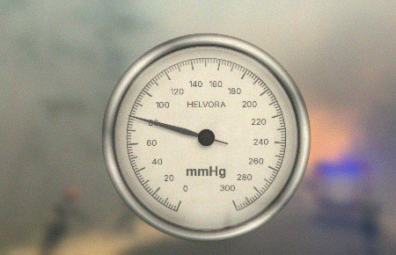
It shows value=80 unit=mmHg
